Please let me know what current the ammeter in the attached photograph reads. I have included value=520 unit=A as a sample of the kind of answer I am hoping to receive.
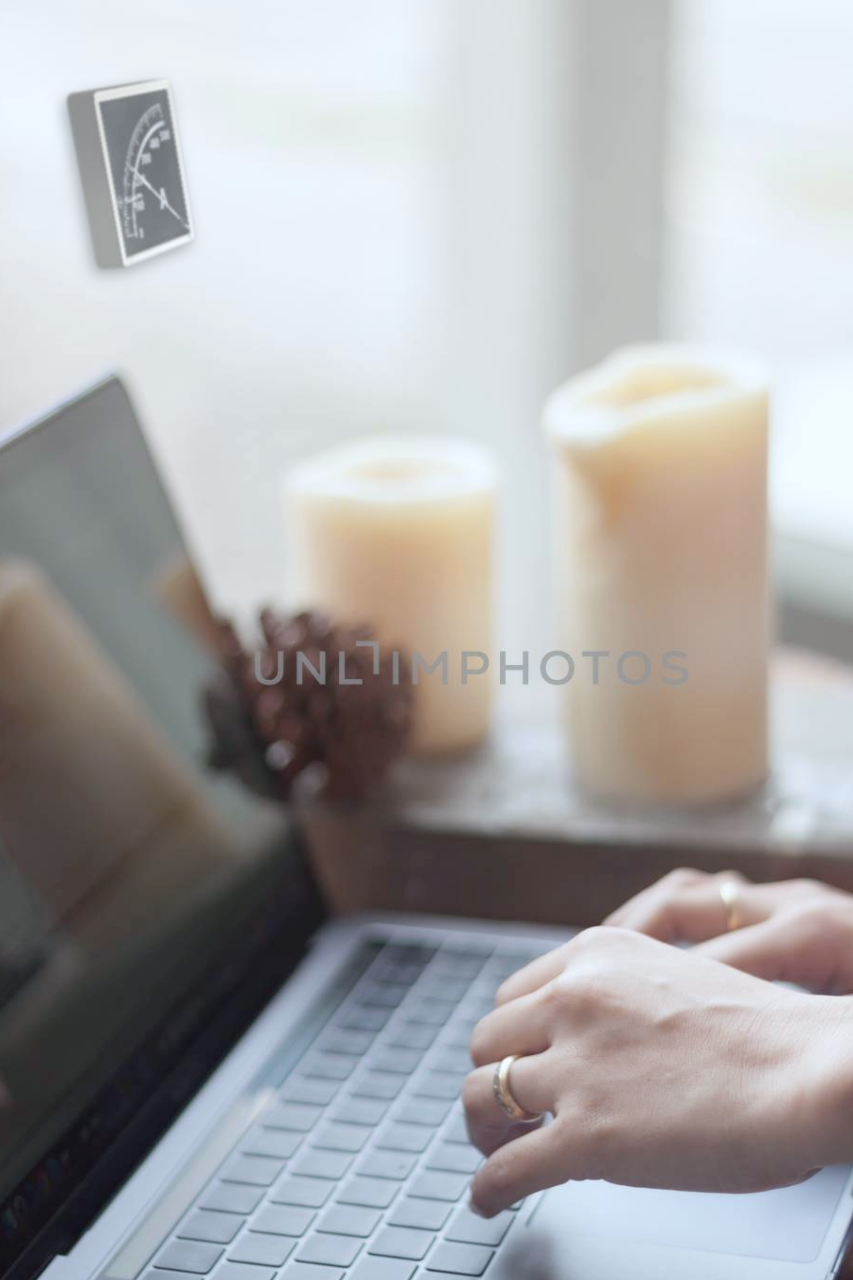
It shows value=200 unit=A
